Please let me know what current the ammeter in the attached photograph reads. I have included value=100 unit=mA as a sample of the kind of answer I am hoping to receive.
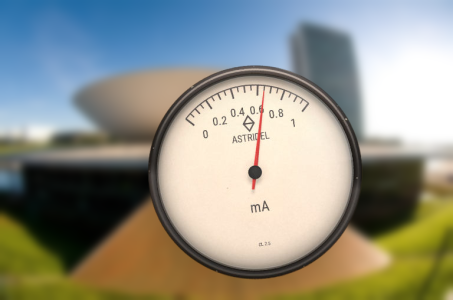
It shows value=0.65 unit=mA
